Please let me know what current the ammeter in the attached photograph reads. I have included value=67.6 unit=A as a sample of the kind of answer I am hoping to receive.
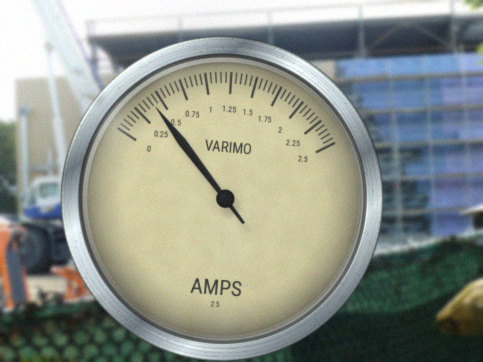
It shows value=0.4 unit=A
